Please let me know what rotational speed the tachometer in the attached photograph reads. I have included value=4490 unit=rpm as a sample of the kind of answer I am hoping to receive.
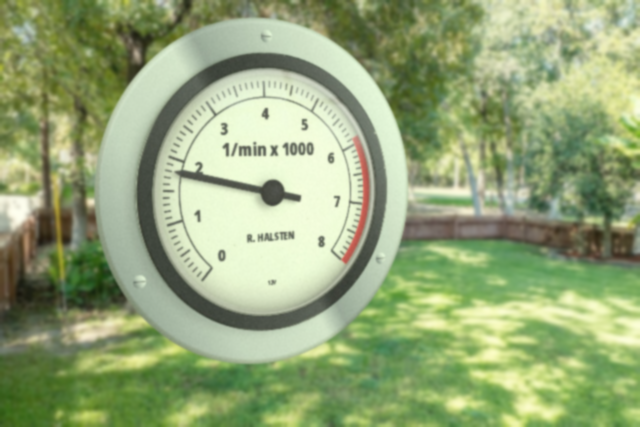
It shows value=1800 unit=rpm
